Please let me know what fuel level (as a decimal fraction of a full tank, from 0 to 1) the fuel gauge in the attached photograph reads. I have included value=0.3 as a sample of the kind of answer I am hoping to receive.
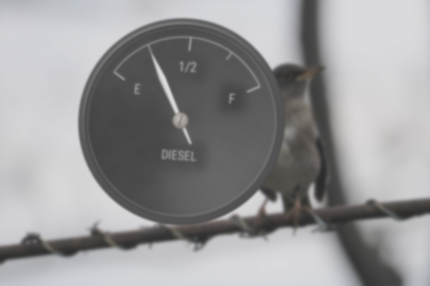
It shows value=0.25
